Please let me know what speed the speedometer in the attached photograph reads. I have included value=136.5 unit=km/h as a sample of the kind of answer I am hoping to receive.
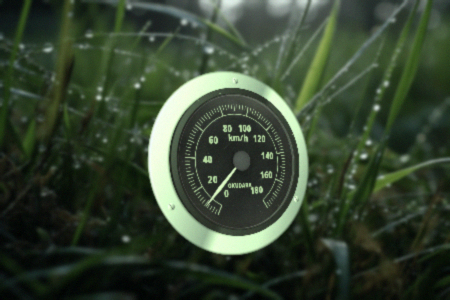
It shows value=10 unit=km/h
